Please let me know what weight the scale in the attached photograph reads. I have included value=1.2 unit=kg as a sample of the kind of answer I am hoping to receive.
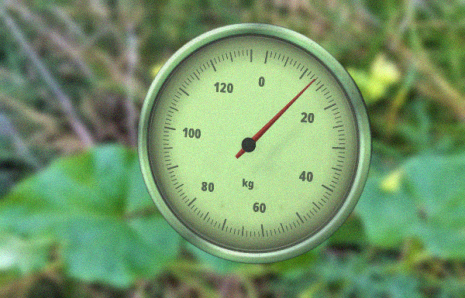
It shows value=13 unit=kg
